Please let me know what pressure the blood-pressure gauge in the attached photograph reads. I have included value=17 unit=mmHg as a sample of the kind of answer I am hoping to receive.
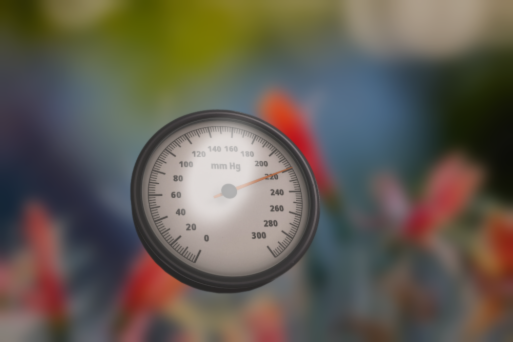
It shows value=220 unit=mmHg
